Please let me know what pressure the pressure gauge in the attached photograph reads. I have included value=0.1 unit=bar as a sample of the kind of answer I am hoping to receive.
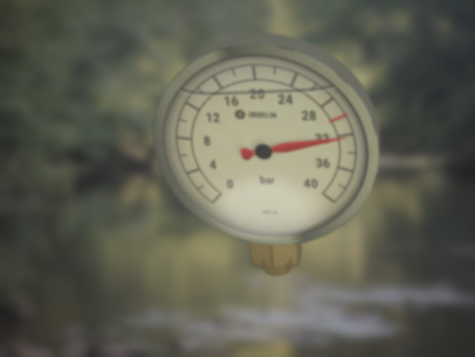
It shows value=32 unit=bar
